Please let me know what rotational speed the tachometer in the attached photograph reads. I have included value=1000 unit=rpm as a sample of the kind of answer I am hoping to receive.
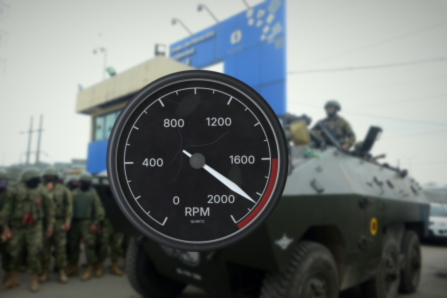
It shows value=1850 unit=rpm
